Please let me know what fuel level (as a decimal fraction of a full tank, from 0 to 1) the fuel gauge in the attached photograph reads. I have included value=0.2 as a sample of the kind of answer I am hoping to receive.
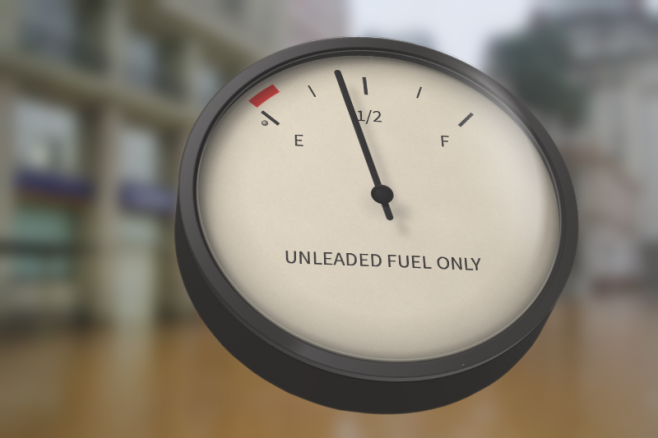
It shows value=0.375
